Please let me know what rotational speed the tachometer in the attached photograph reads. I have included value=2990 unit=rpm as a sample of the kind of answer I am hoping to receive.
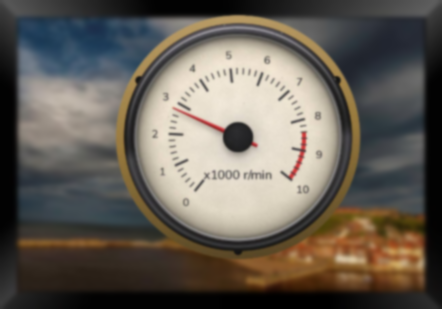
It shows value=2800 unit=rpm
